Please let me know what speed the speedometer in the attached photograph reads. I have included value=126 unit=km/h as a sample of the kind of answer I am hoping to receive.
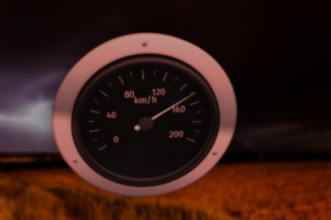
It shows value=150 unit=km/h
